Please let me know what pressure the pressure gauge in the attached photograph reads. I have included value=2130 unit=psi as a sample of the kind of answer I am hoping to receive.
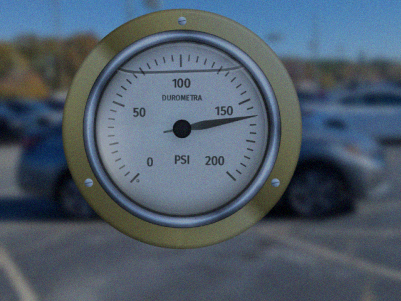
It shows value=160 unit=psi
